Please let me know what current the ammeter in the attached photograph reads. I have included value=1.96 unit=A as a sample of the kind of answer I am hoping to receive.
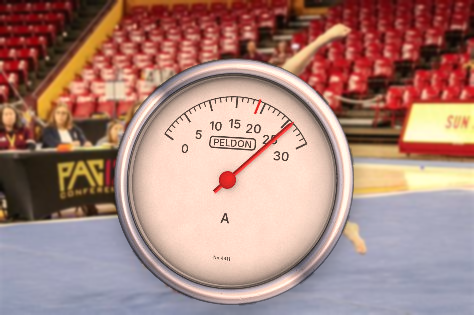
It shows value=26 unit=A
